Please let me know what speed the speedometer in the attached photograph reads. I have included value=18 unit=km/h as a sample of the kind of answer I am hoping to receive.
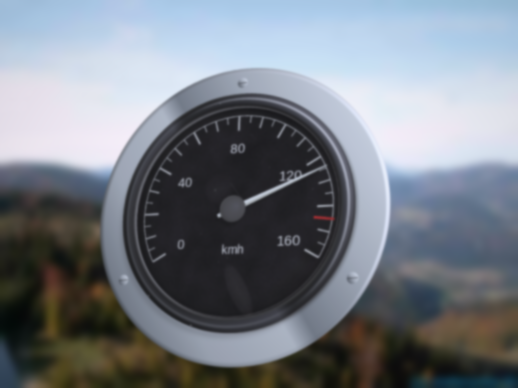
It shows value=125 unit=km/h
